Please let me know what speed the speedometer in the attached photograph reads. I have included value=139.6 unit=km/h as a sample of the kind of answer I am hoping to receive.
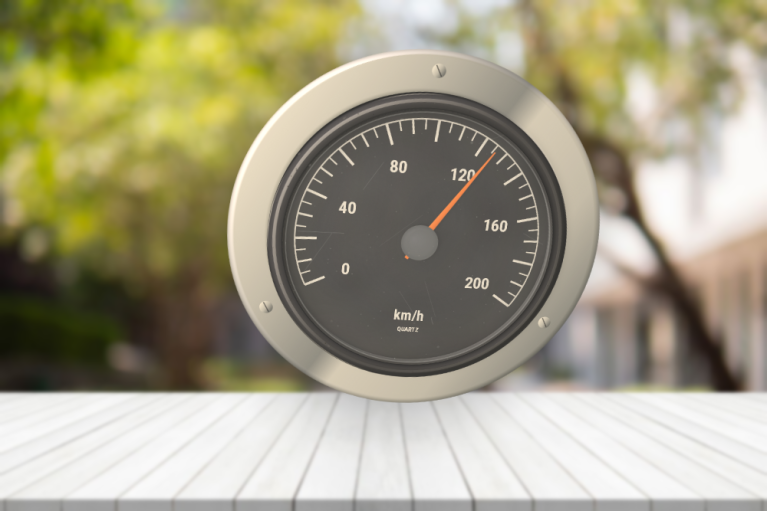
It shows value=125 unit=km/h
